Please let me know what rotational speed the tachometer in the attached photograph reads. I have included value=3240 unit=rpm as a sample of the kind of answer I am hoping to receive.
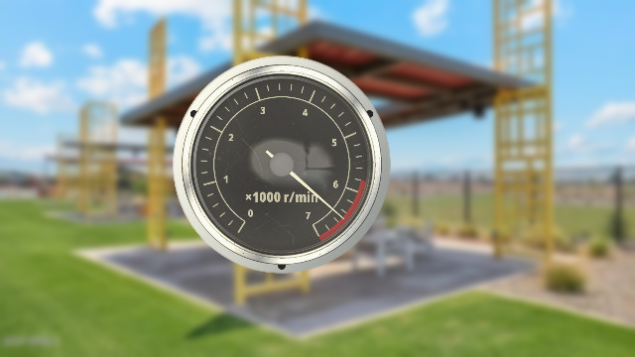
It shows value=6500 unit=rpm
